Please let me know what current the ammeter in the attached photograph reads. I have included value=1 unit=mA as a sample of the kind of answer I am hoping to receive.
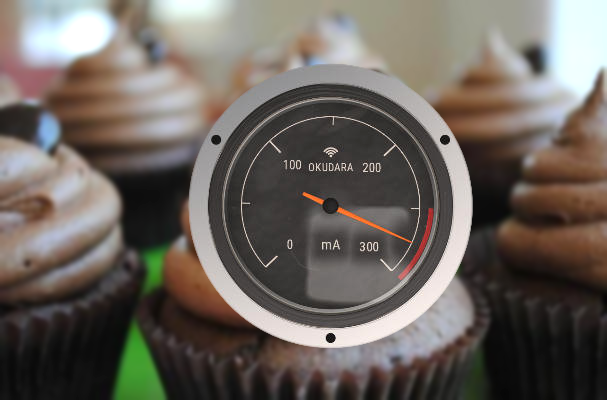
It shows value=275 unit=mA
